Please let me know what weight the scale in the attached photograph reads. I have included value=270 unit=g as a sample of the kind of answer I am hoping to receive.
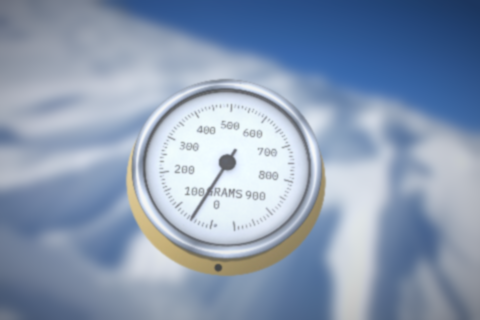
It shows value=50 unit=g
